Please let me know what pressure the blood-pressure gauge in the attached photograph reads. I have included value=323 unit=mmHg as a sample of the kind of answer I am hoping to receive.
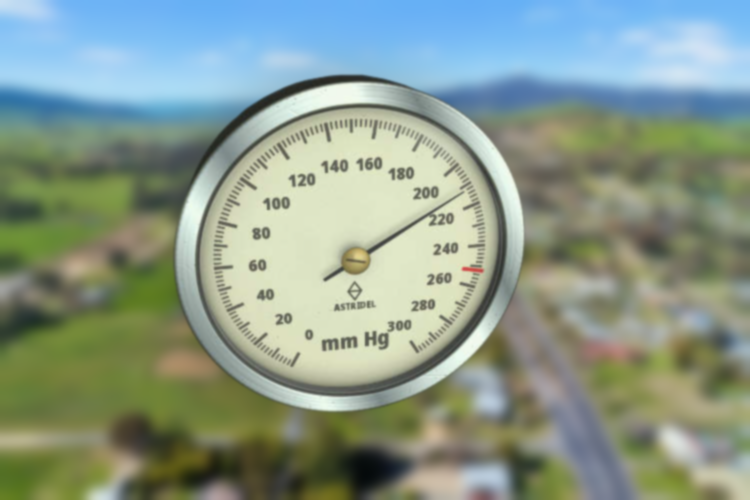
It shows value=210 unit=mmHg
